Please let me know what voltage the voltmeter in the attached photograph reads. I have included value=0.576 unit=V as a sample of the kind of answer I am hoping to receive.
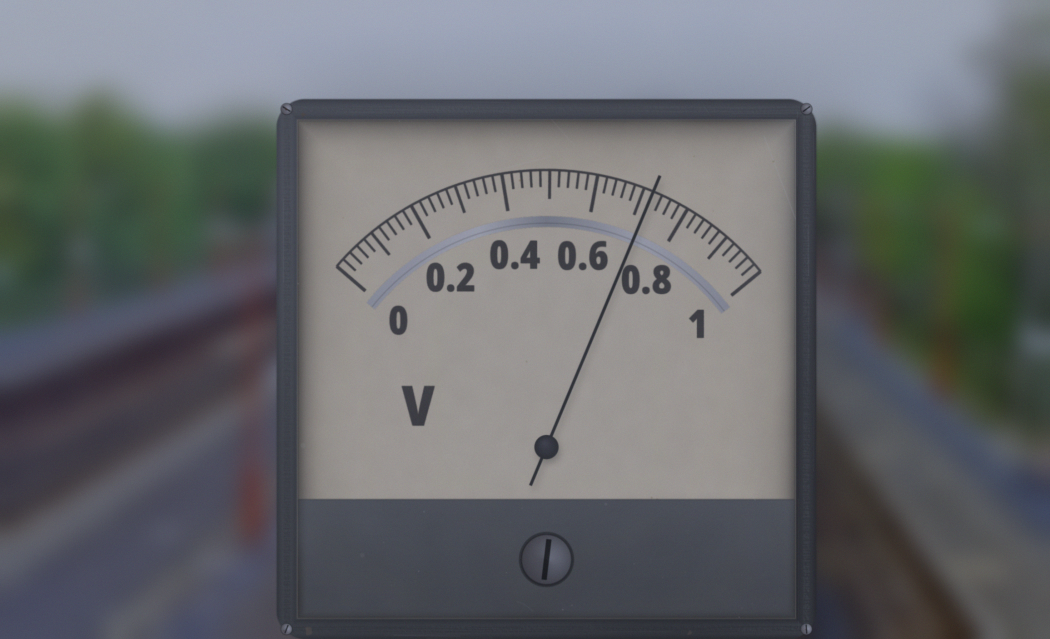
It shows value=0.72 unit=V
